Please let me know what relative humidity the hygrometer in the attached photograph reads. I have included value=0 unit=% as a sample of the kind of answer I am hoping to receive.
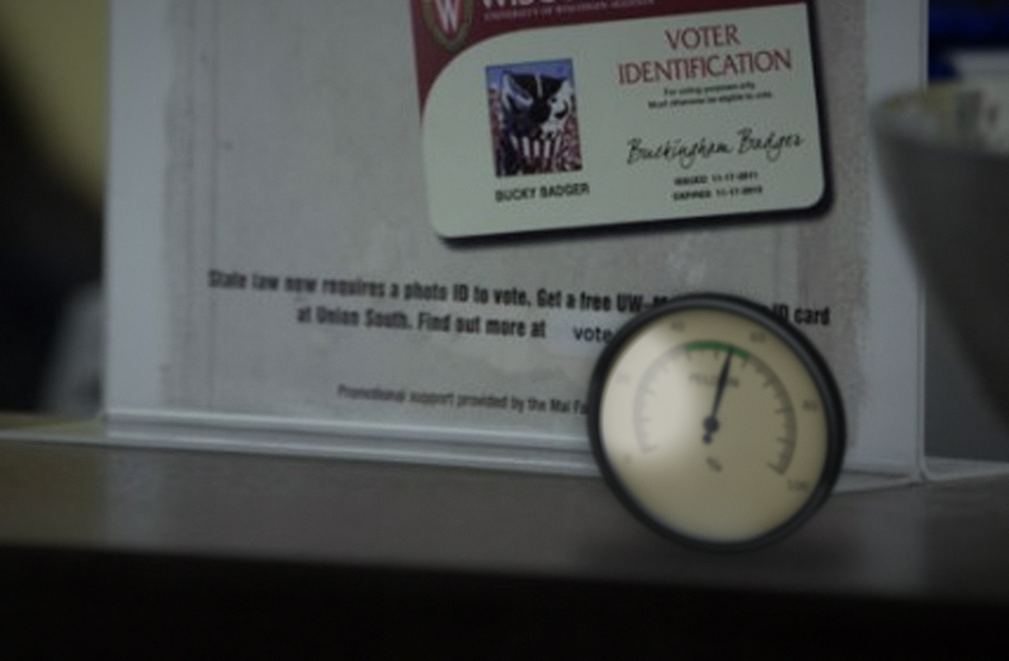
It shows value=55 unit=%
